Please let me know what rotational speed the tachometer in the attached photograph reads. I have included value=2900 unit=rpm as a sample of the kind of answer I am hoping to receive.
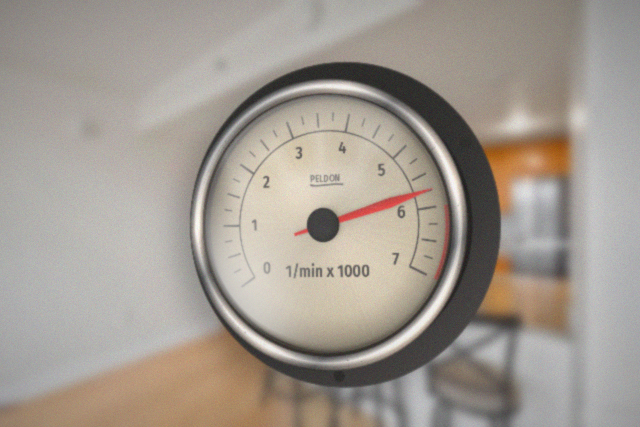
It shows value=5750 unit=rpm
